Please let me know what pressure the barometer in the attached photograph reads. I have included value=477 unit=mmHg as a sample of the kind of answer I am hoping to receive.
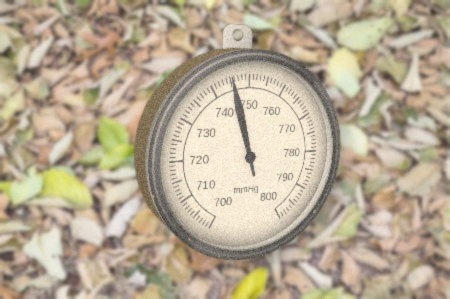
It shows value=745 unit=mmHg
